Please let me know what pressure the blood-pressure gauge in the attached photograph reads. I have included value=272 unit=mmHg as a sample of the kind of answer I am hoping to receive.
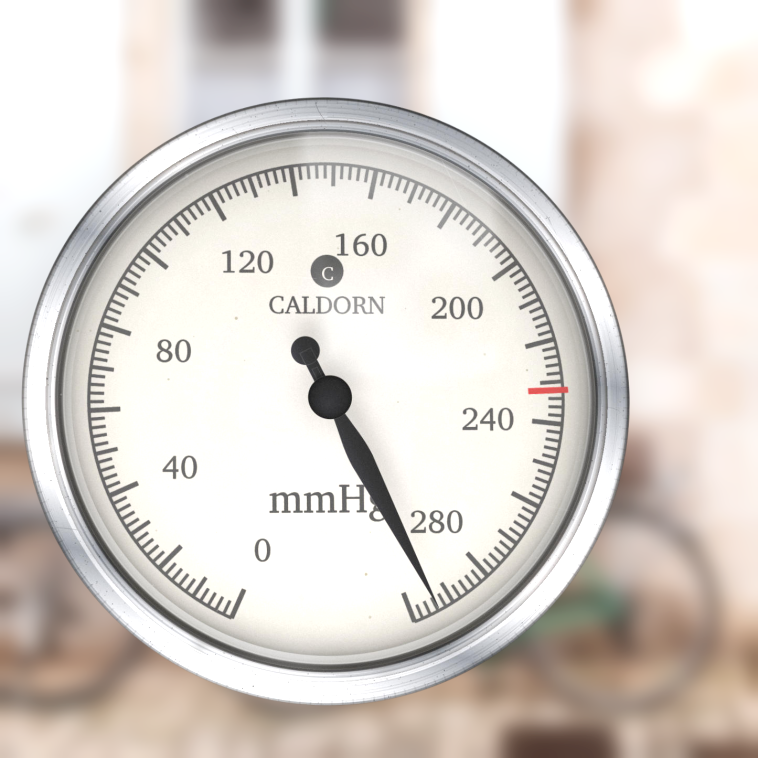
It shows value=294 unit=mmHg
